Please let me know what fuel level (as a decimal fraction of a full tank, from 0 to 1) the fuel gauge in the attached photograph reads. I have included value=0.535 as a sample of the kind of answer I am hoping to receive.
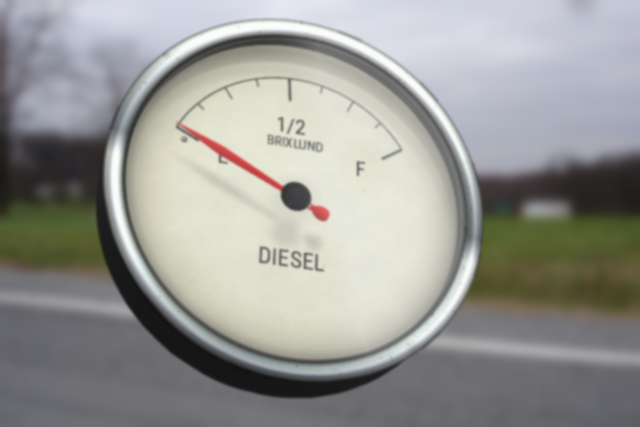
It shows value=0
